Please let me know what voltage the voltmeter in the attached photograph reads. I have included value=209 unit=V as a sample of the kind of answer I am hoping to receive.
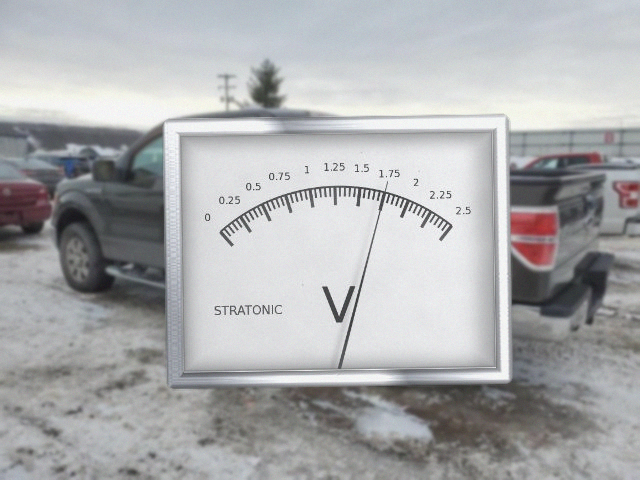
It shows value=1.75 unit=V
